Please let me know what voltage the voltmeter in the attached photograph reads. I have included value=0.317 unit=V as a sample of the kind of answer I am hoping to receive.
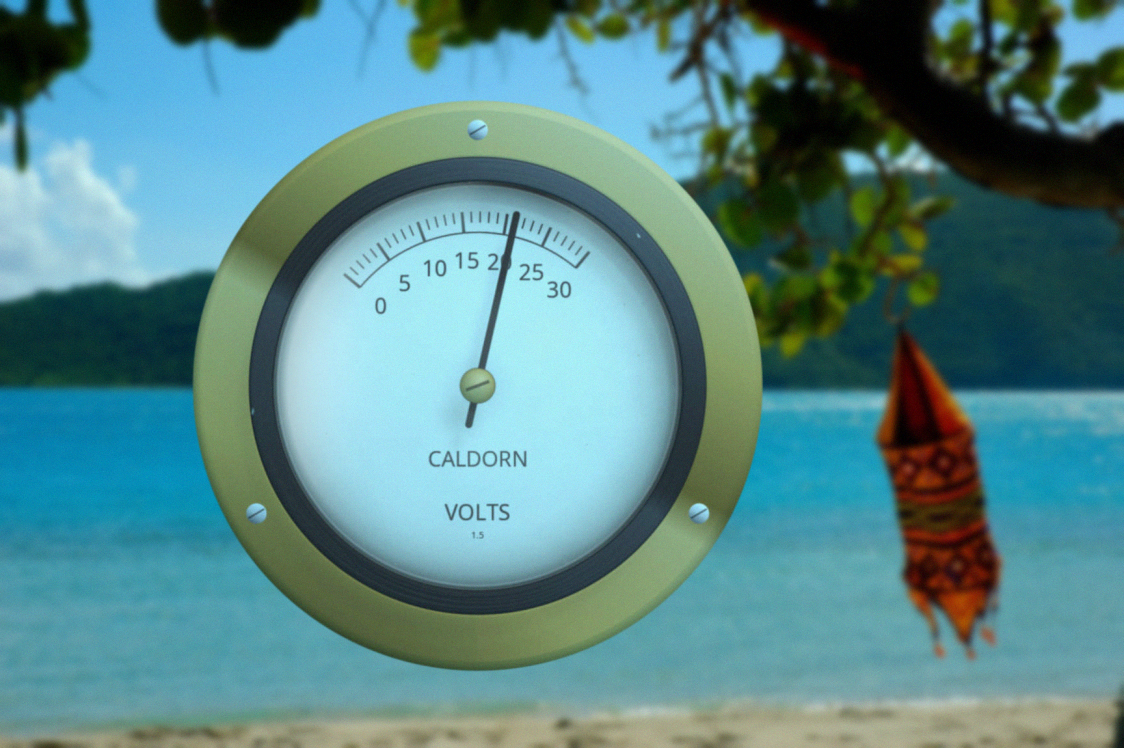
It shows value=21 unit=V
